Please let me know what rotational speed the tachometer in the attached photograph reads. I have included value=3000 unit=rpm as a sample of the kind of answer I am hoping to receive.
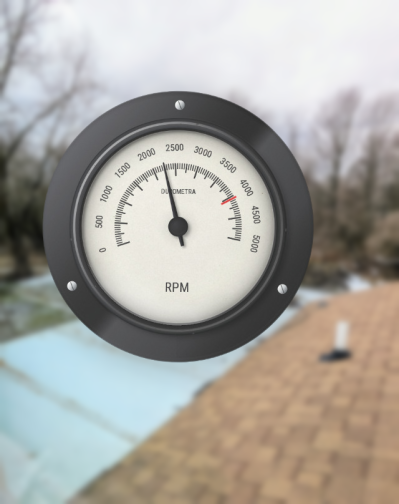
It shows value=2250 unit=rpm
